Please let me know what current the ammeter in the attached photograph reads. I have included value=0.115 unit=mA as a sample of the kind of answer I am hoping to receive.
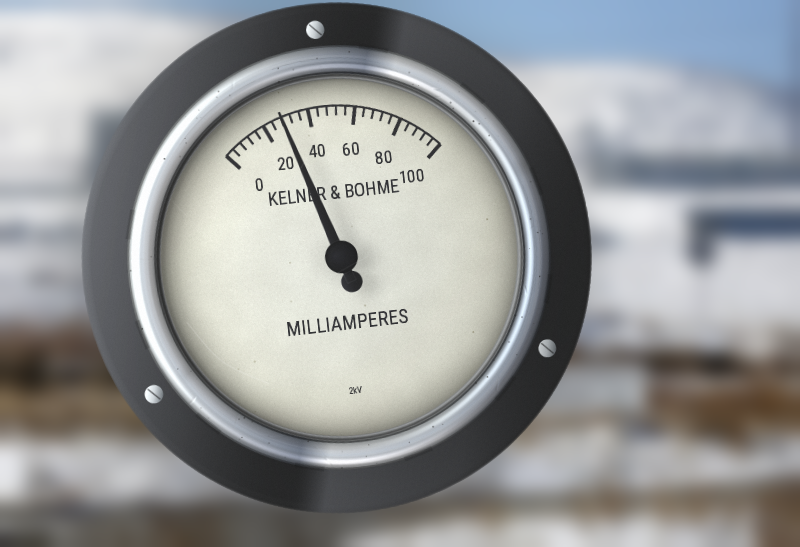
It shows value=28 unit=mA
